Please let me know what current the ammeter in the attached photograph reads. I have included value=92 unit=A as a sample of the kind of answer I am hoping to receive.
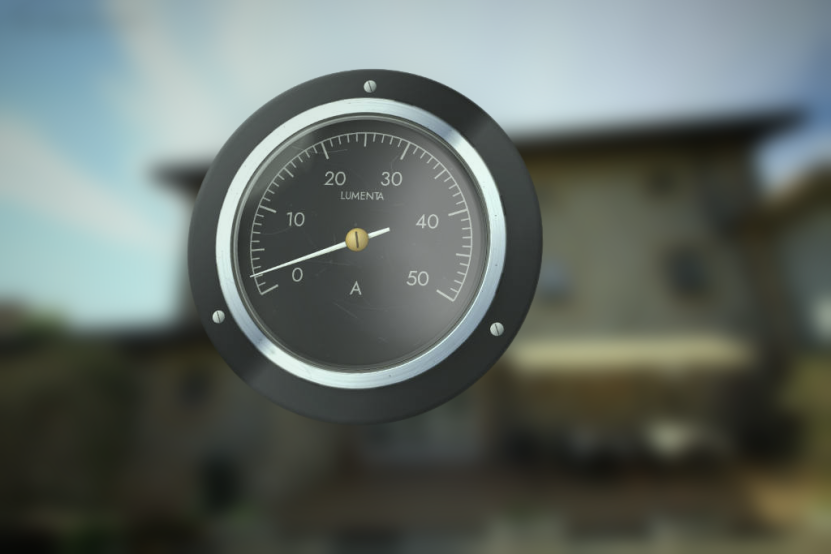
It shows value=2 unit=A
